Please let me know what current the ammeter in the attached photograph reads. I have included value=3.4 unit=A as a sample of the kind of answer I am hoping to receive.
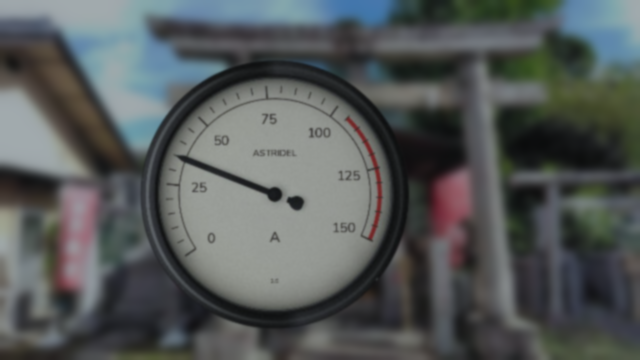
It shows value=35 unit=A
